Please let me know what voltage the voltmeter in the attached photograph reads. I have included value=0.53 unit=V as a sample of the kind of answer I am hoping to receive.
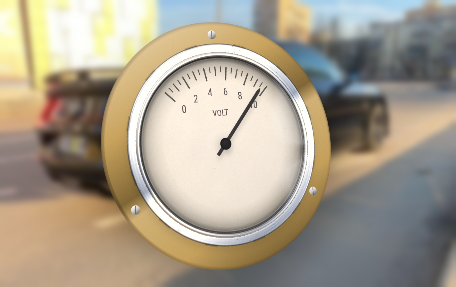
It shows value=9.5 unit=V
